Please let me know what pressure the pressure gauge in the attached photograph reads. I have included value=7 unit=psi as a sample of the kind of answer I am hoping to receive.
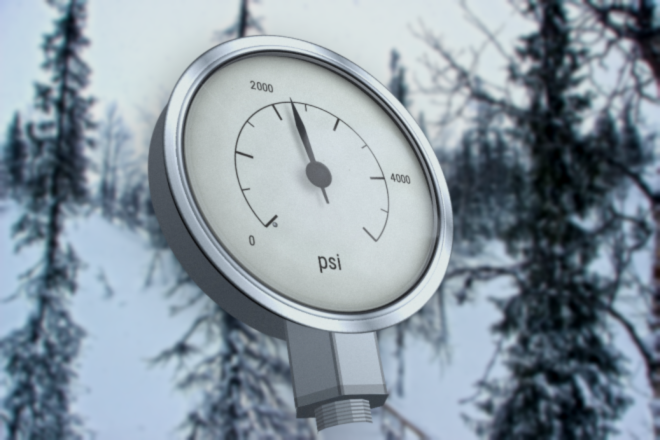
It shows value=2250 unit=psi
